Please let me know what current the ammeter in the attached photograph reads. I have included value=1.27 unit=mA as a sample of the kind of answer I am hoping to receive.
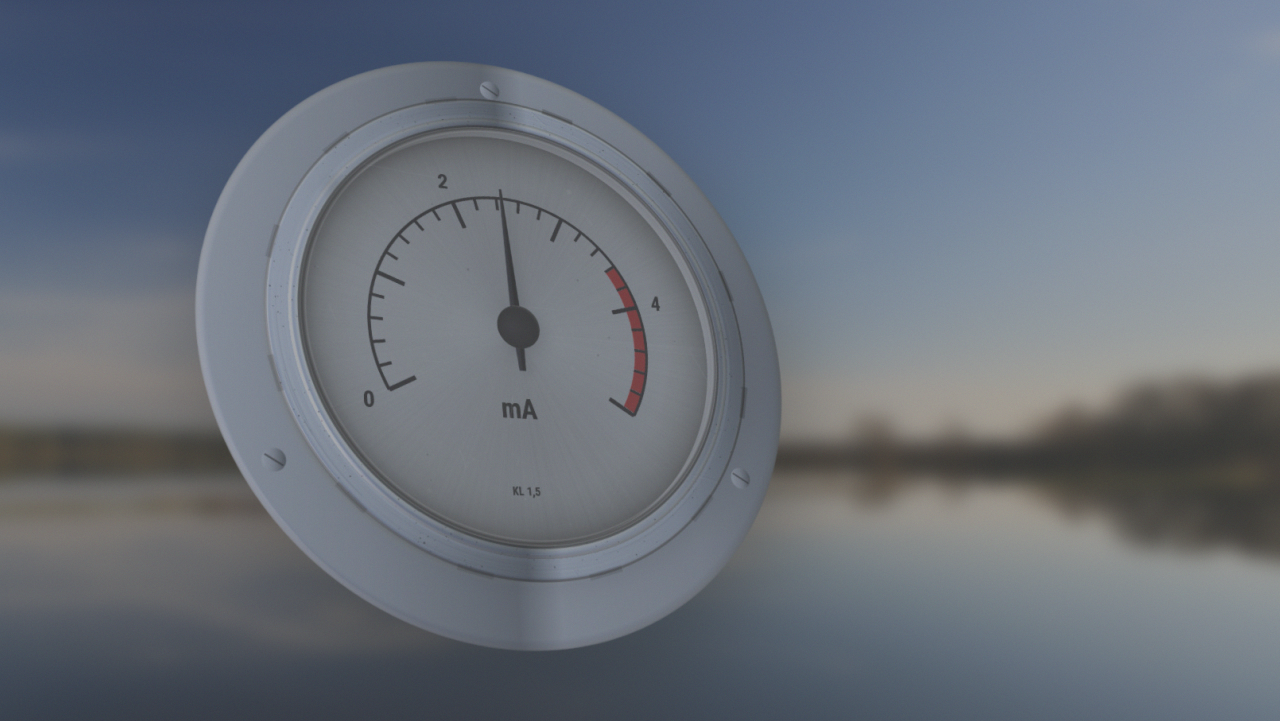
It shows value=2.4 unit=mA
